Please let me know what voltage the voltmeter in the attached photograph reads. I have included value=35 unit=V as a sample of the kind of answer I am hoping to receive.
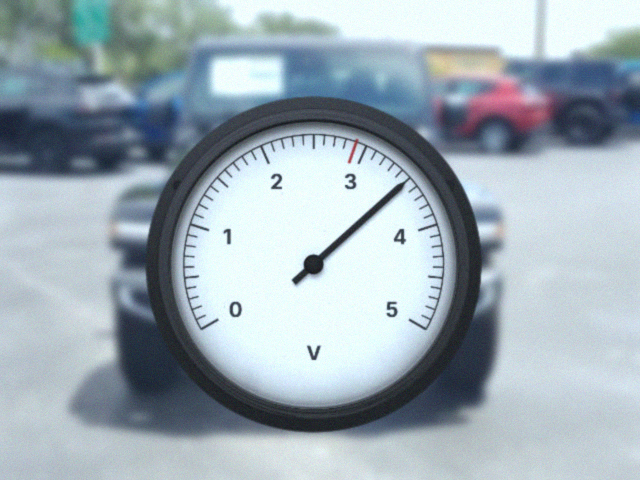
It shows value=3.5 unit=V
